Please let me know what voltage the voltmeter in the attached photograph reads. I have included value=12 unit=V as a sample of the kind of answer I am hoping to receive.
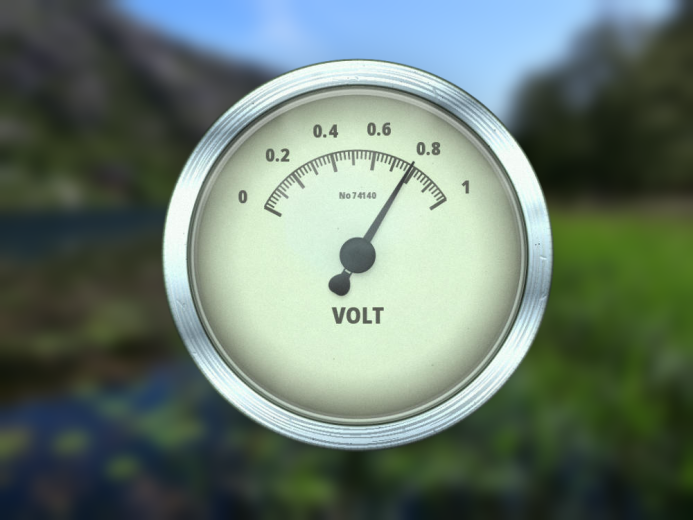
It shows value=0.78 unit=V
